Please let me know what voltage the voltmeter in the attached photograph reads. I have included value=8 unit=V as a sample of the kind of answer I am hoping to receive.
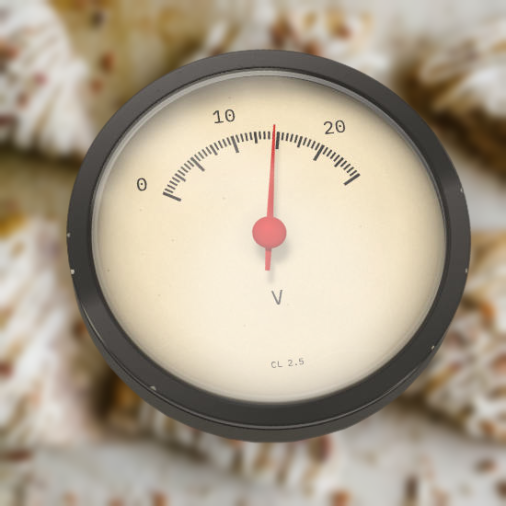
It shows value=14.5 unit=V
